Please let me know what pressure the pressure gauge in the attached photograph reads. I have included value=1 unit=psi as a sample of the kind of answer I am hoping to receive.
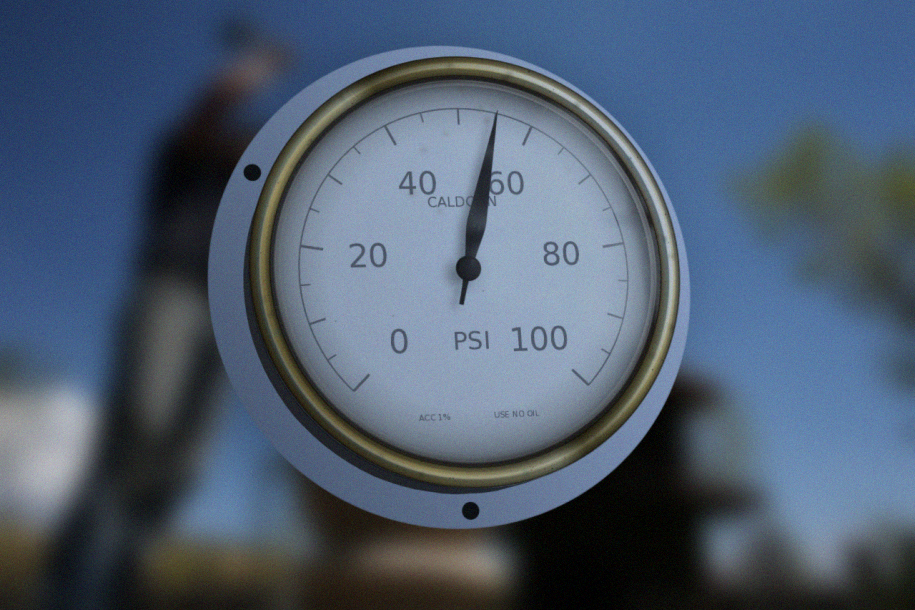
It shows value=55 unit=psi
